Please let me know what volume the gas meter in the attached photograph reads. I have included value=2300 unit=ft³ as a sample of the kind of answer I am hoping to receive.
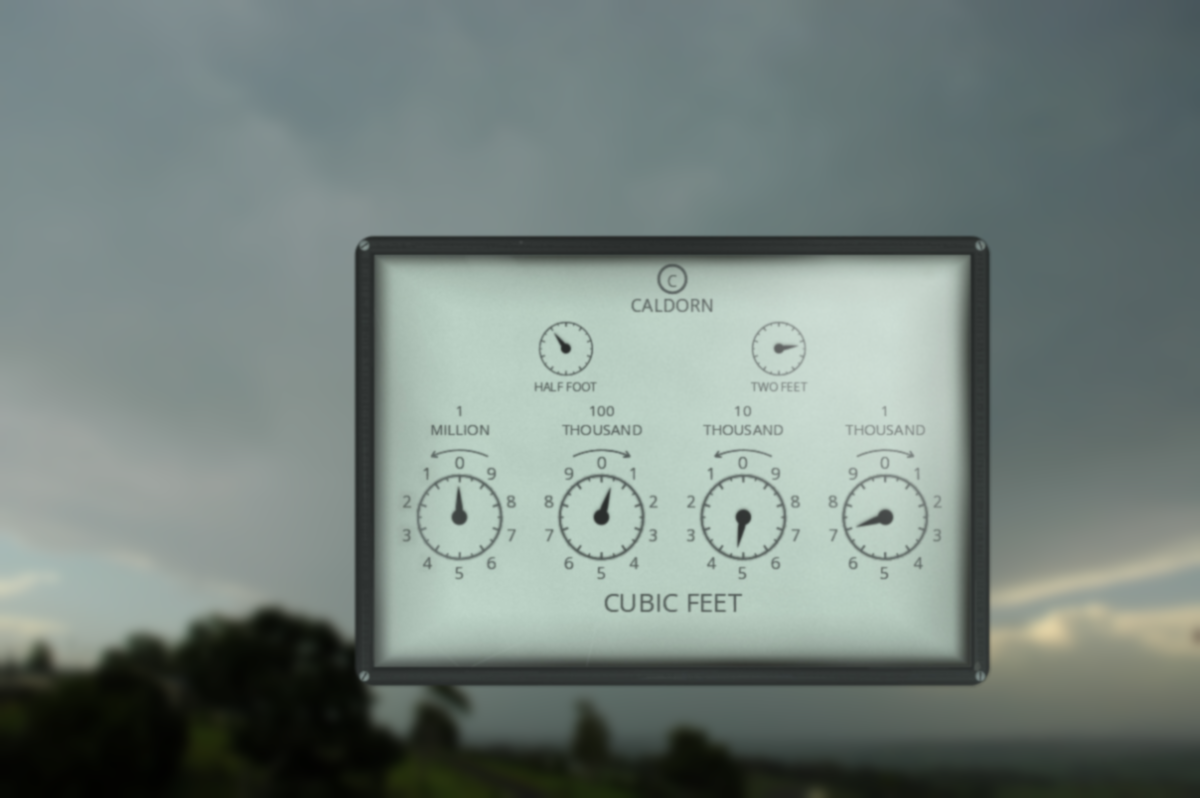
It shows value=4700 unit=ft³
